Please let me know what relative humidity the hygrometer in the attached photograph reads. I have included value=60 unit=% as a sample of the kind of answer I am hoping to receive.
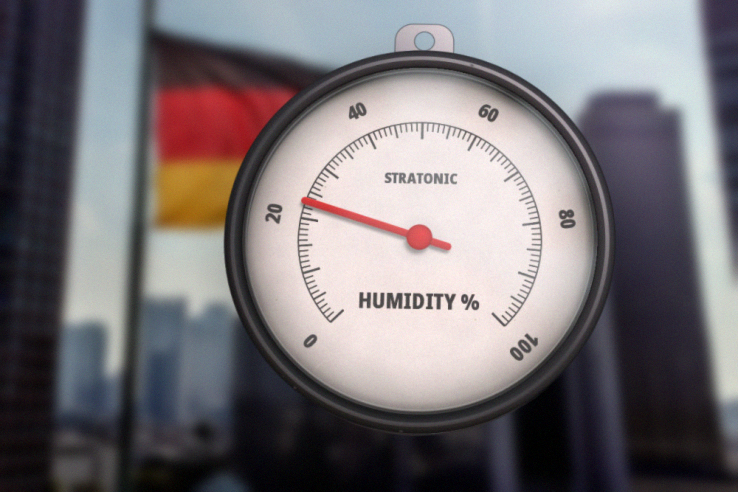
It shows value=23 unit=%
